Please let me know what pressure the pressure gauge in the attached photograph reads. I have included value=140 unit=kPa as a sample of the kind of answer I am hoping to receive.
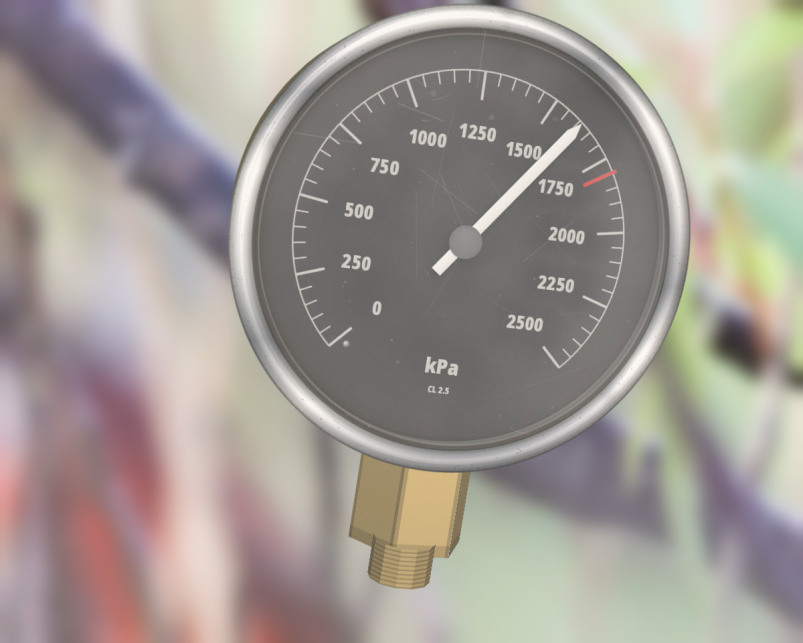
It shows value=1600 unit=kPa
